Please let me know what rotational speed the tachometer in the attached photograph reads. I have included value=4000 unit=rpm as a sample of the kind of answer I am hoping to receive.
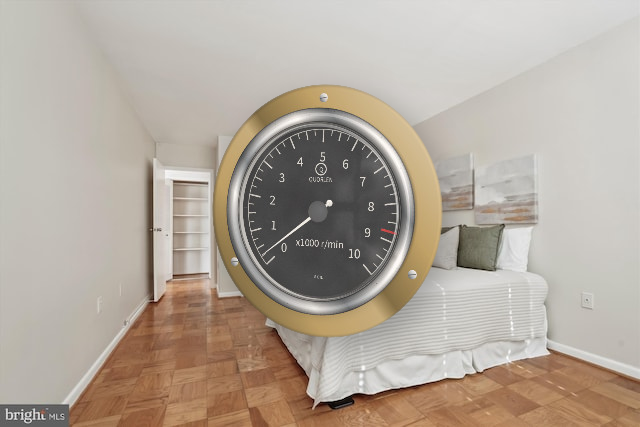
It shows value=250 unit=rpm
